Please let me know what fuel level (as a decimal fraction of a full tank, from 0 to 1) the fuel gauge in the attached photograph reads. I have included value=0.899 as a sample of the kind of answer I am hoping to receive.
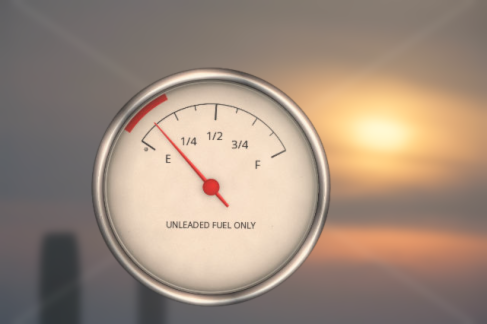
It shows value=0.125
